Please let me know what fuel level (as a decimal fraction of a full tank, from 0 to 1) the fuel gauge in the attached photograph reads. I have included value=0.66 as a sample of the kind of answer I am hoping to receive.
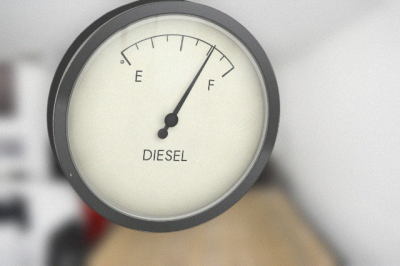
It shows value=0.75
